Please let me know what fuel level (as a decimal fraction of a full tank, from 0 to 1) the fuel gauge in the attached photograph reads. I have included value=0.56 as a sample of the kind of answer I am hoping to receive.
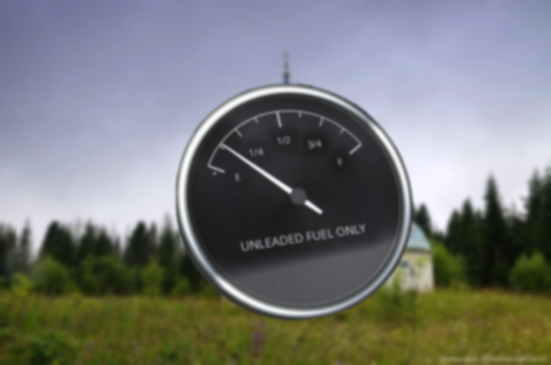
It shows value=0.125
